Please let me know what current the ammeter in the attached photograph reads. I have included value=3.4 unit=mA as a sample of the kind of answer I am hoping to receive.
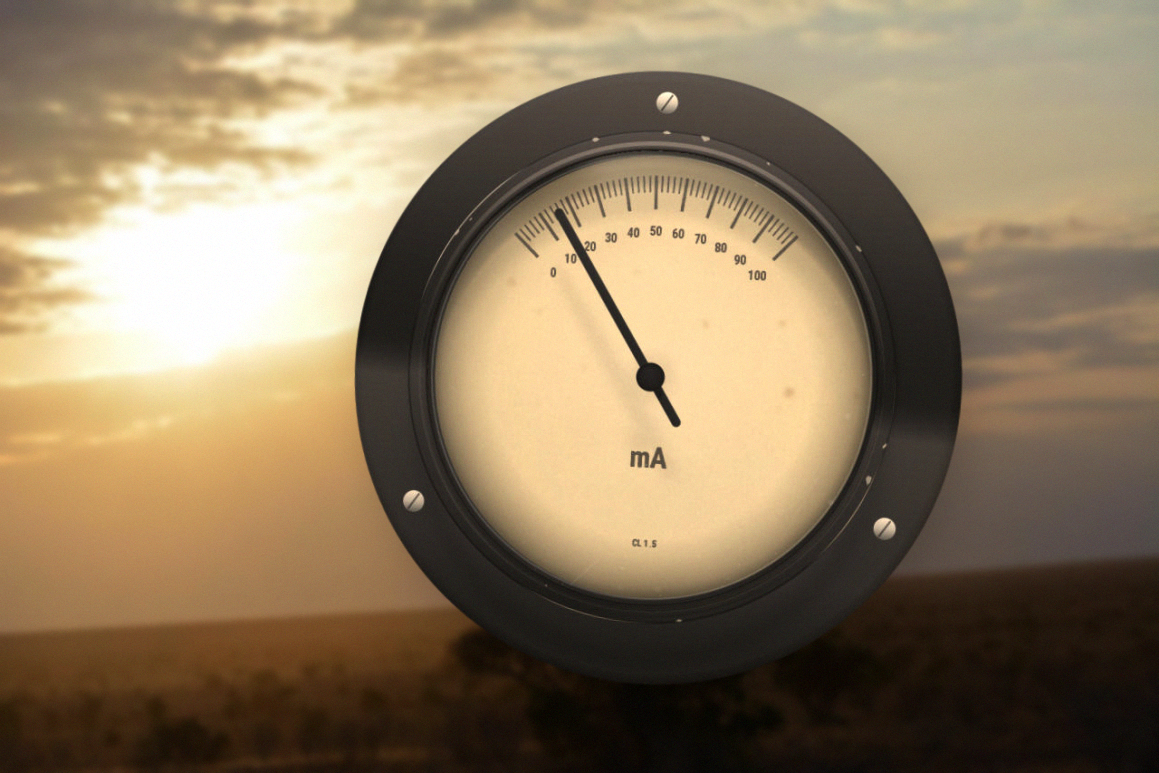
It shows value=16 unit=mA
